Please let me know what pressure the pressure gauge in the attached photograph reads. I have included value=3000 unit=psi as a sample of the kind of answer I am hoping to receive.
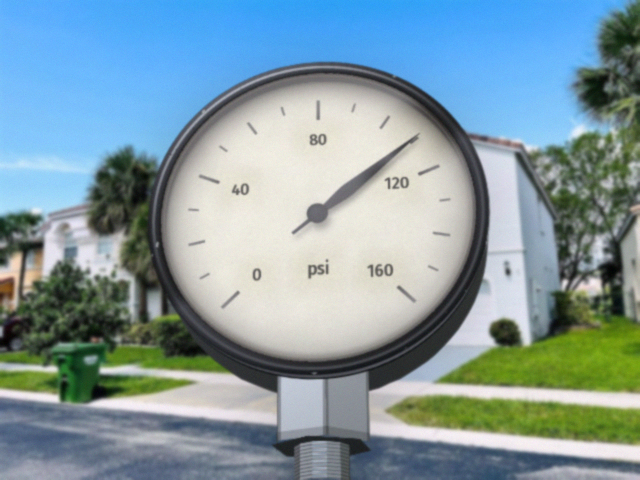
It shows value=110 unit=psi
